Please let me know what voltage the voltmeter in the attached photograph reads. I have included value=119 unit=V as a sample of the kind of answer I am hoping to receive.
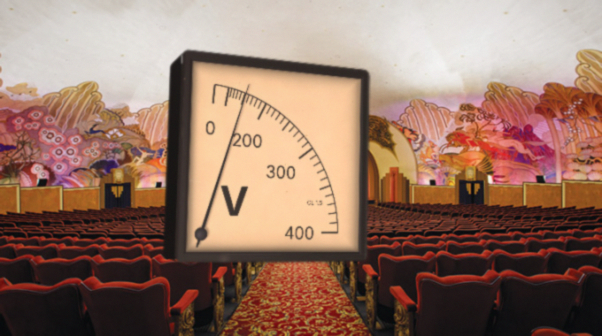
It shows value=150 unit=V
